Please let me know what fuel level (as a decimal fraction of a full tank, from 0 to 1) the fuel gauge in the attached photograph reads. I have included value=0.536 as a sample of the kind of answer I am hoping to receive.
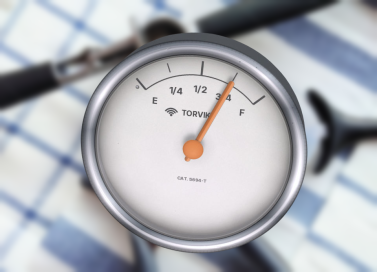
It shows value=0.75
